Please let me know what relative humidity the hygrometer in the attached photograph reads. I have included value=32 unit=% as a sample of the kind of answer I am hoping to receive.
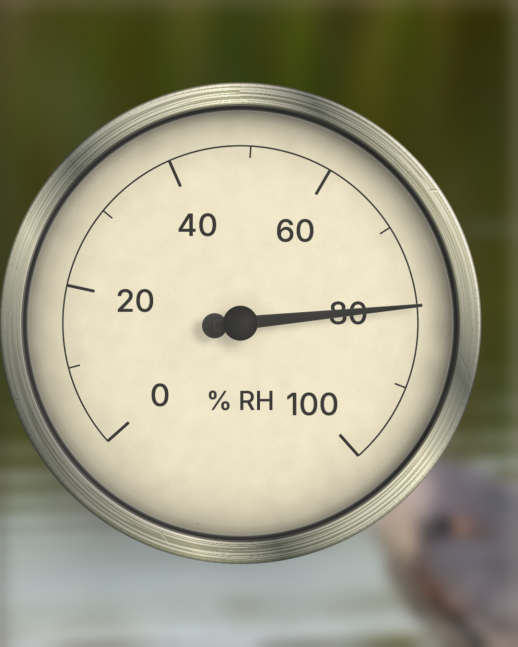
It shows value=80 unit=%
